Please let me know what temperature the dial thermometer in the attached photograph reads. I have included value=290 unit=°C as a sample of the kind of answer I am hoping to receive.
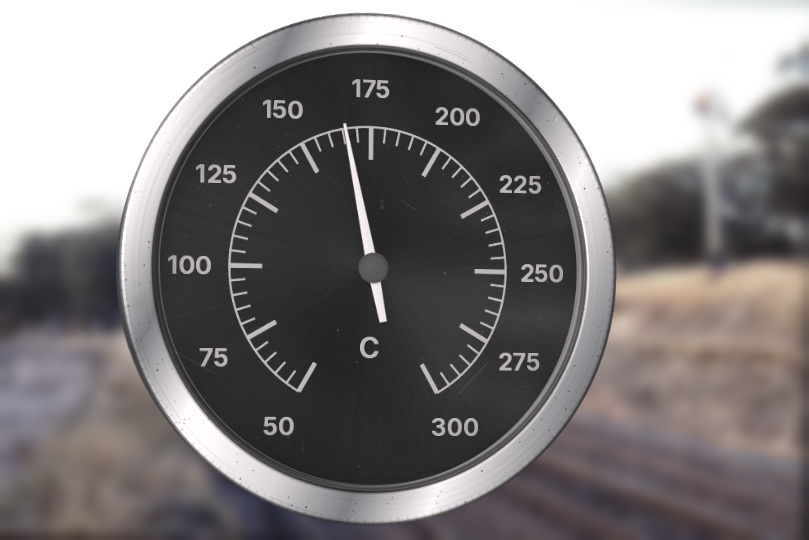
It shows value=165 unit=°C
